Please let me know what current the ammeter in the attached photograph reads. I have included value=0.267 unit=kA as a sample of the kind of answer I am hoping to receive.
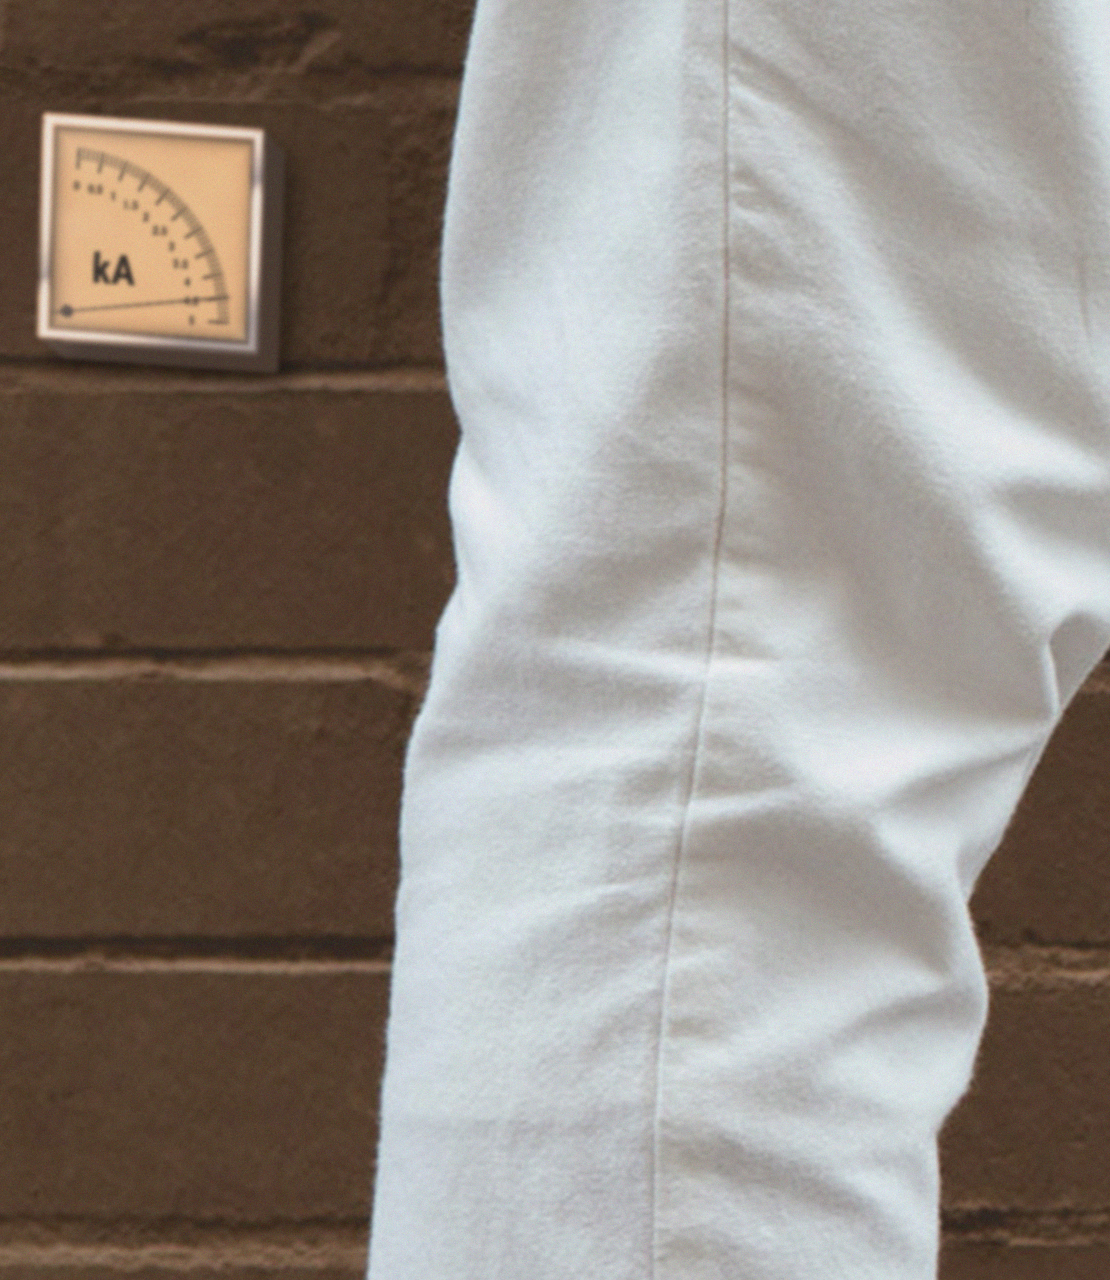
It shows value=4.5 unit=kA
